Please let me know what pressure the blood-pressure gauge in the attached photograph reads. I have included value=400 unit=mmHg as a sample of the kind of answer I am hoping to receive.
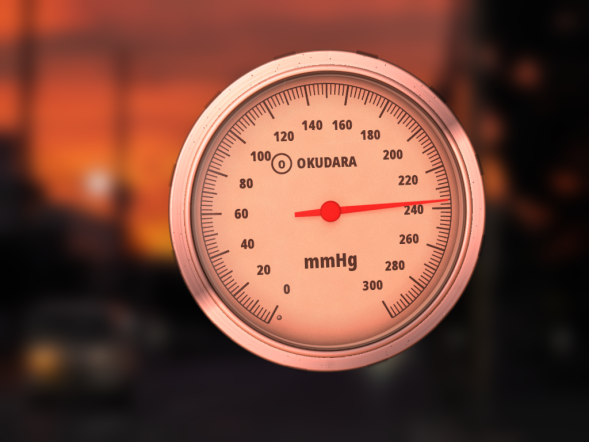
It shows value=236 unit=mmHg
